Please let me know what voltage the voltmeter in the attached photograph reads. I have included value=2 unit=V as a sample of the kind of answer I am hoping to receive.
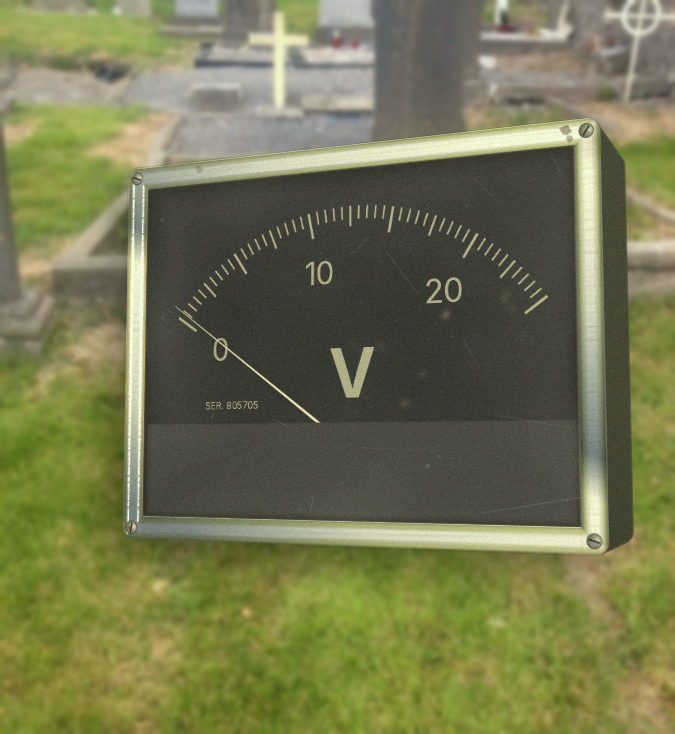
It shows value=0.5 unit=V
